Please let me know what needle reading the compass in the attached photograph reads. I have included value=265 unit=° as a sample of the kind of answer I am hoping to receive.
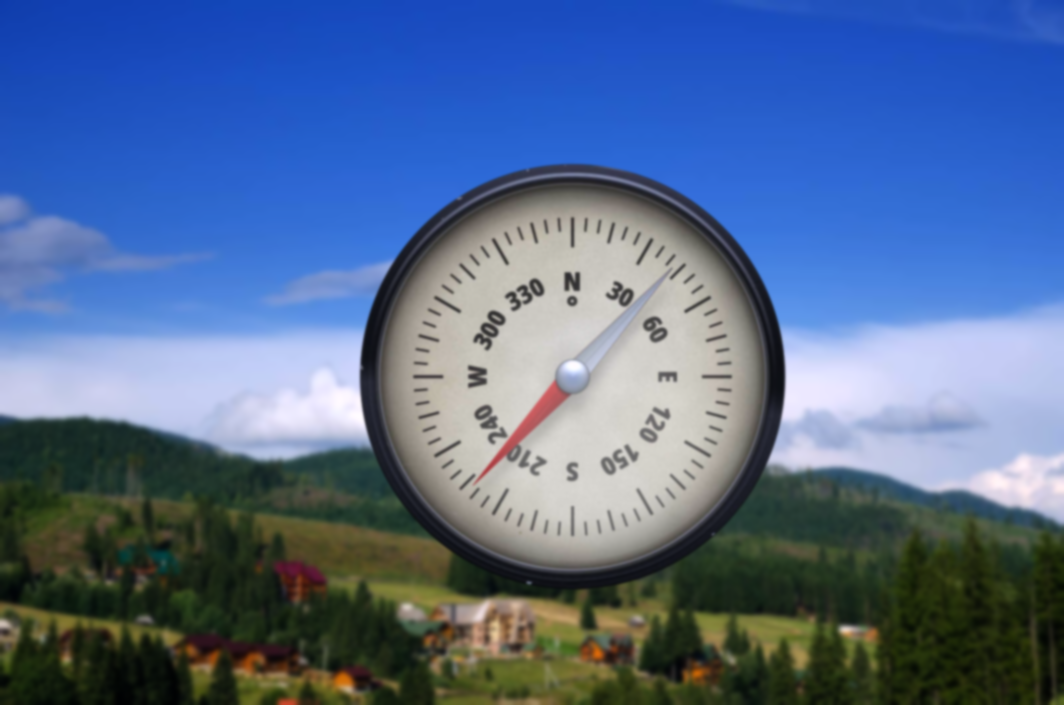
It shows value=222.5 unit=°
